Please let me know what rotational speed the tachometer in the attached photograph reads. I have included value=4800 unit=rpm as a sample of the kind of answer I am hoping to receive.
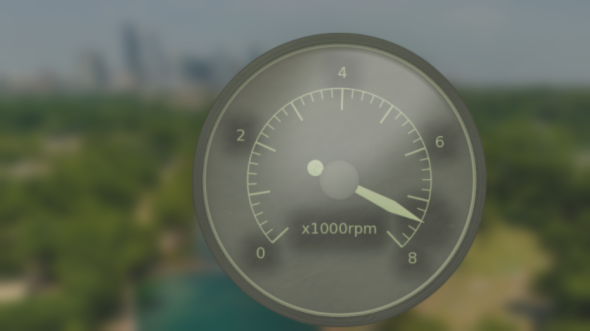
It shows value=7400 unit=rpm
